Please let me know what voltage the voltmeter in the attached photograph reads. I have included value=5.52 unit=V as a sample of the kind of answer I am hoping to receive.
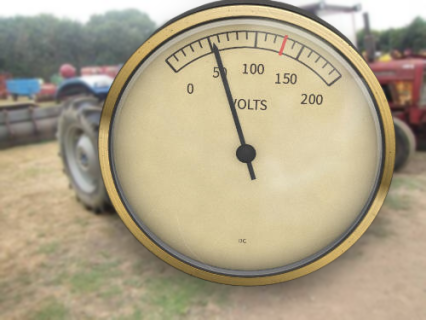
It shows value=55 unit=V
